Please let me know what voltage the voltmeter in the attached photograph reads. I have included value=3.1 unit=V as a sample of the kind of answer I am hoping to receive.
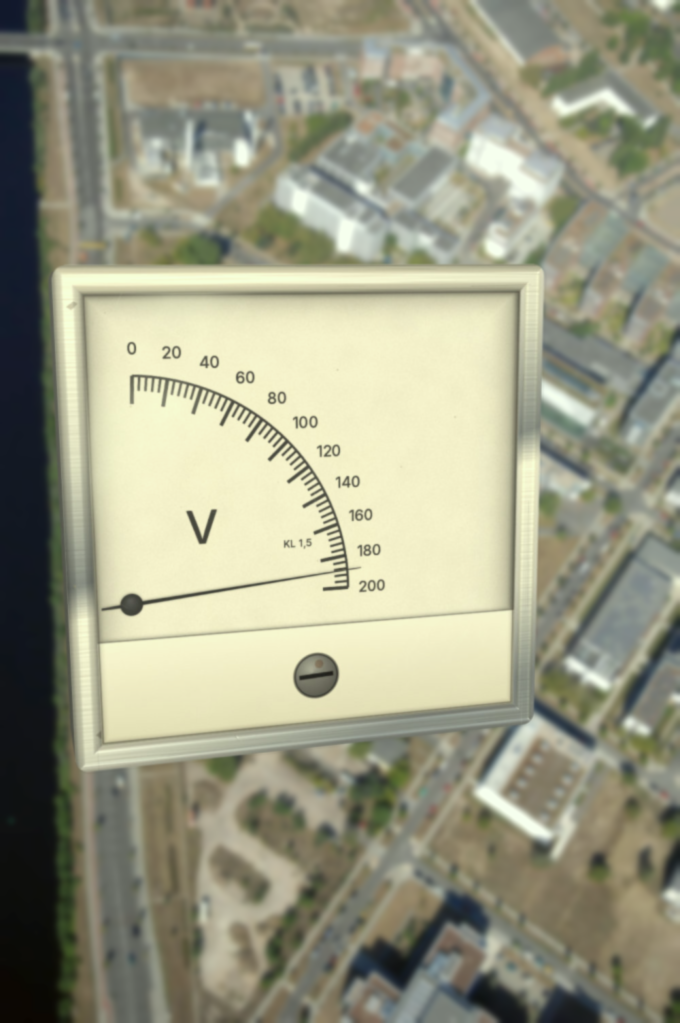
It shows value=188 unit=V
